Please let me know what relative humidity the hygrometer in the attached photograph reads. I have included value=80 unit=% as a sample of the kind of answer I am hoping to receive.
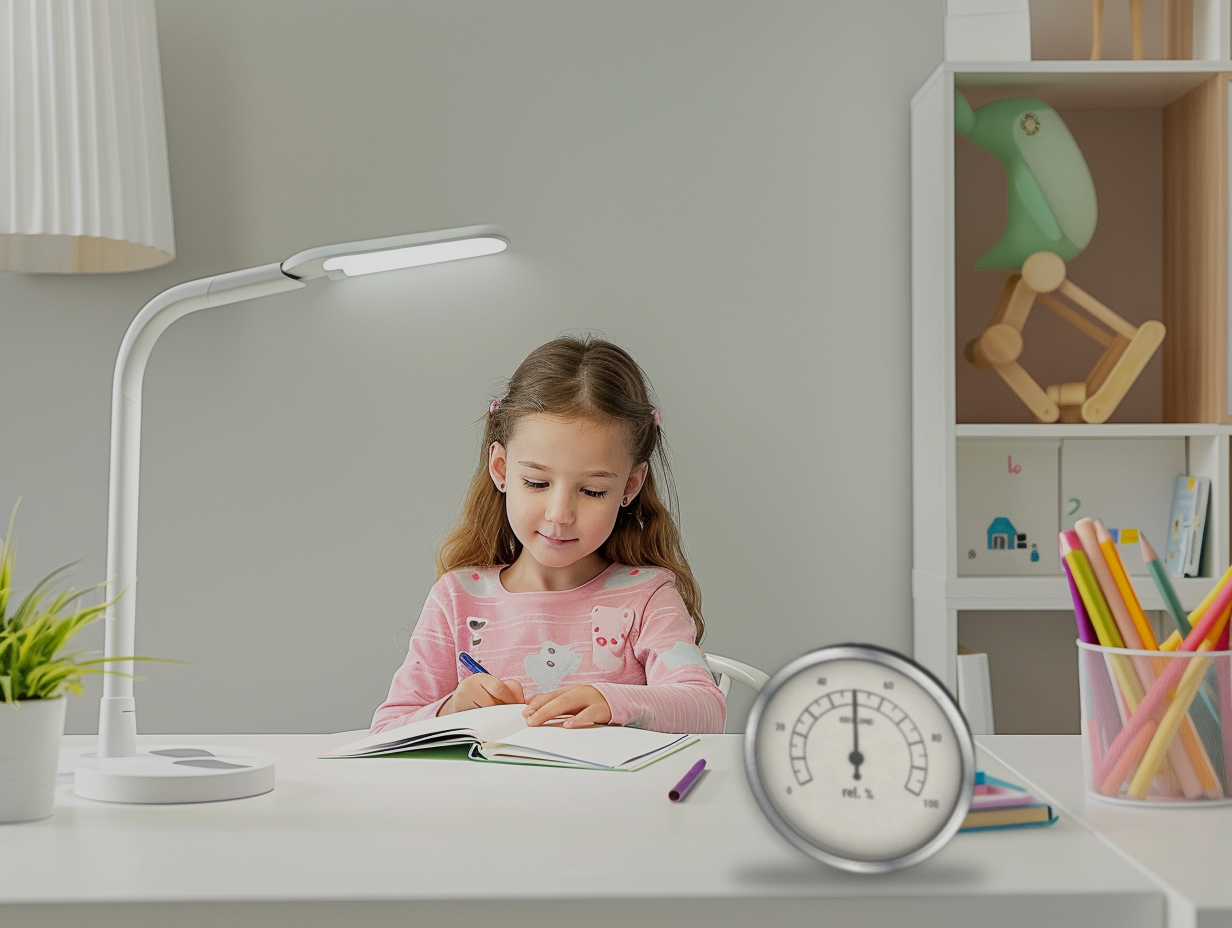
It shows value=50 unit=%
